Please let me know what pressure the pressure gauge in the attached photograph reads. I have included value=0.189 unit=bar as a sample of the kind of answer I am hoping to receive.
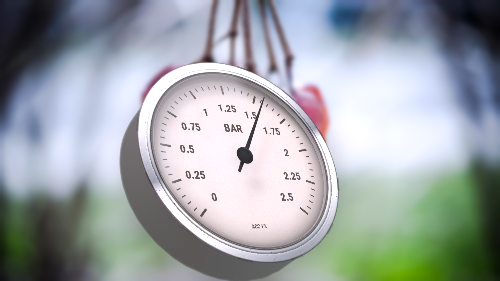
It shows value=1.55 unit=bar
